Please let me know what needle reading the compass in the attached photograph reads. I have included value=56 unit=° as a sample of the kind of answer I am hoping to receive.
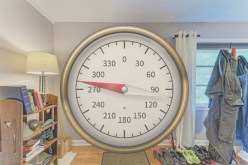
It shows value=280 unit=°
